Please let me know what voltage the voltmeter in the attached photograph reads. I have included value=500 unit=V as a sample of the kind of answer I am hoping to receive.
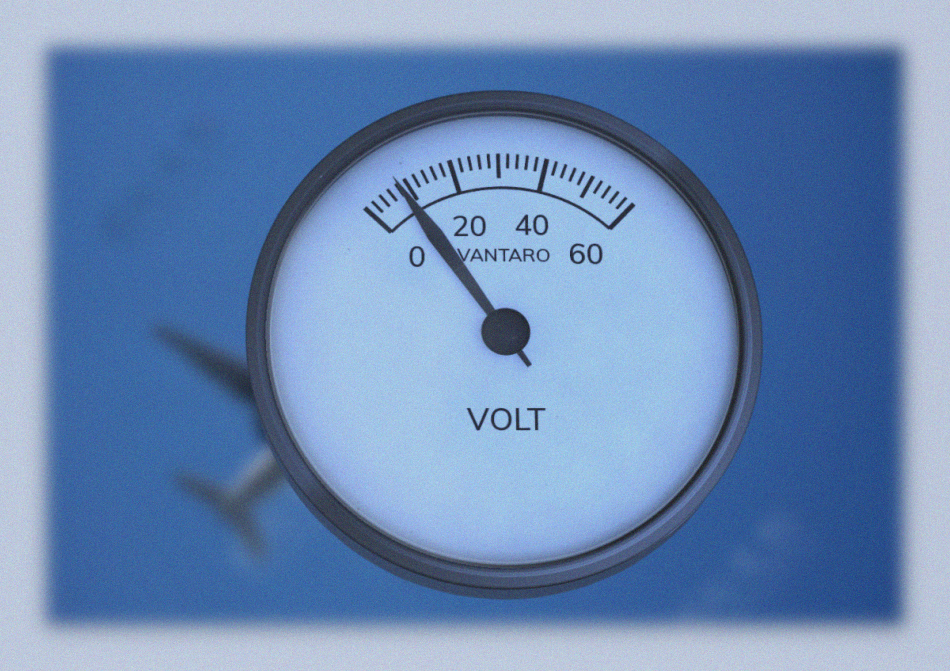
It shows value=8 unit=V
